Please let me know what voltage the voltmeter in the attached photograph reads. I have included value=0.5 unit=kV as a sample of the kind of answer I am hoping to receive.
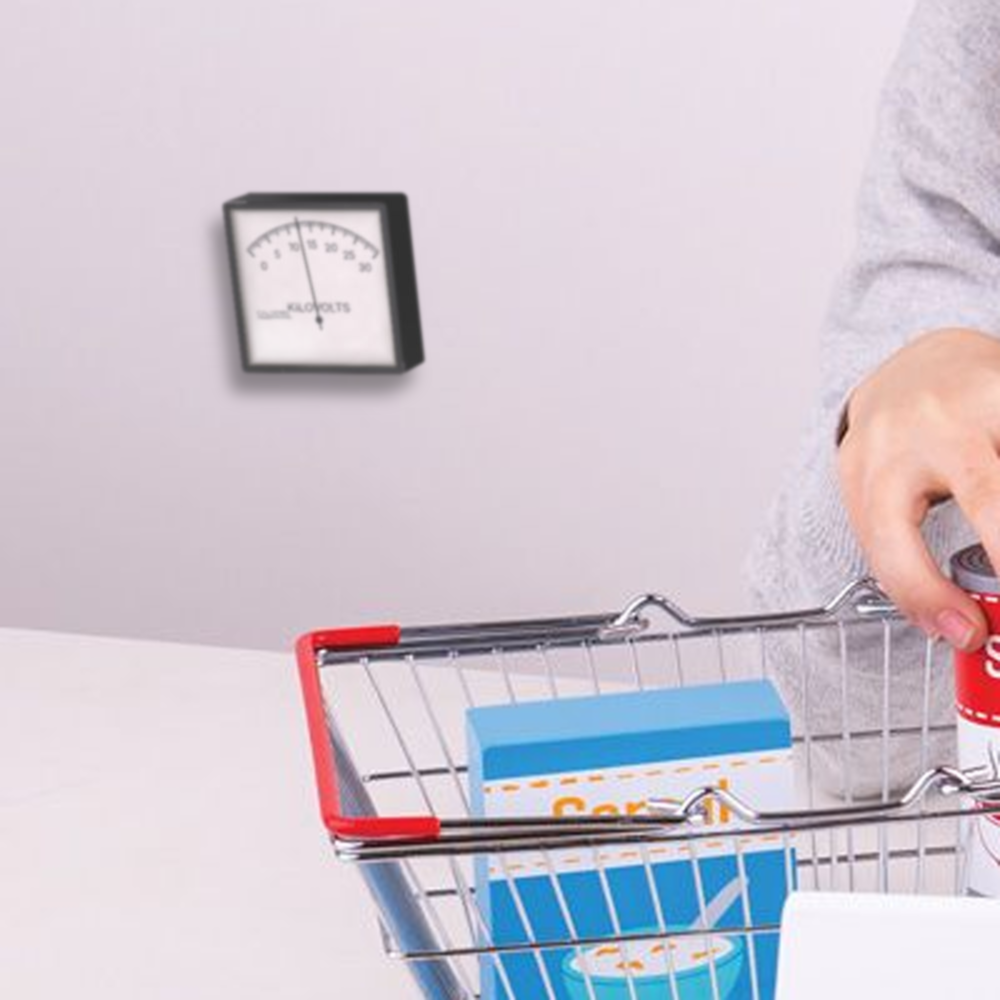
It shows value=12.5 unit=kV
